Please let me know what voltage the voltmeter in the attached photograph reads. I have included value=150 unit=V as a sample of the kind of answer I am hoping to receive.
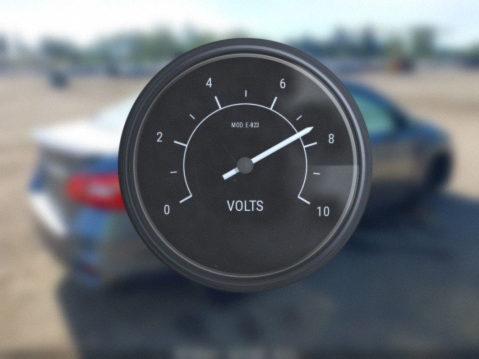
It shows value=7.5 unit=V
